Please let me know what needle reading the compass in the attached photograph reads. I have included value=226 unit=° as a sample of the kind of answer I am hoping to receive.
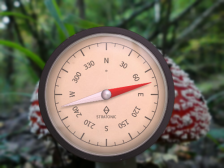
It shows value=75 unit=°
